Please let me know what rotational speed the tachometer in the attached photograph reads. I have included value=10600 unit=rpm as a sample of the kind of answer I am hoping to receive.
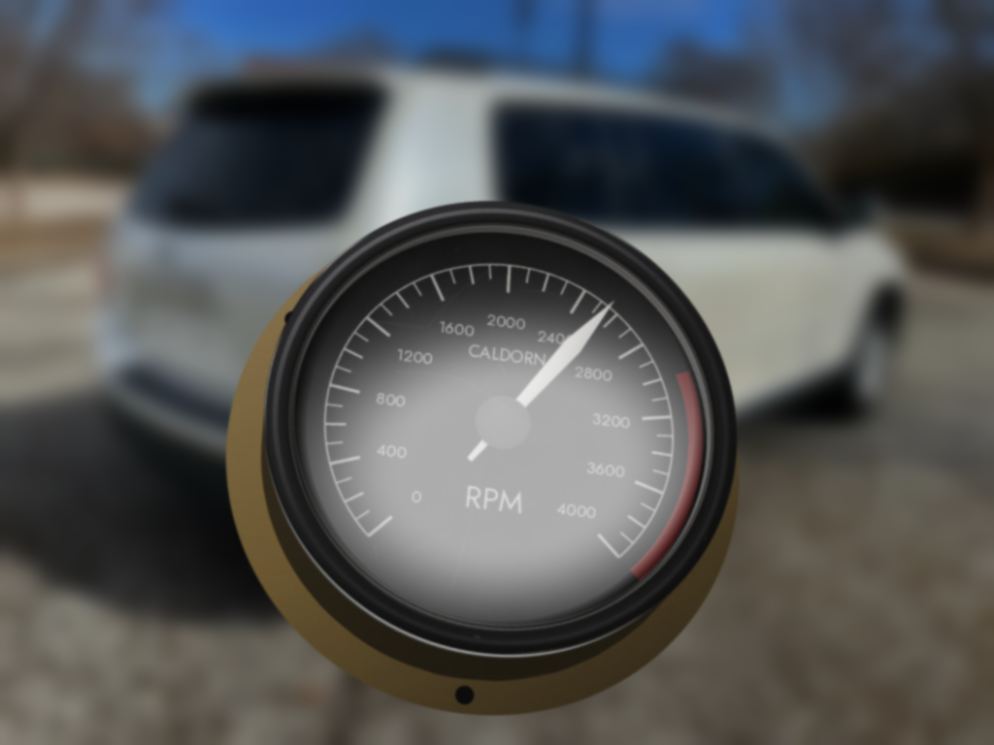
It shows value=2550 unit=rpm
